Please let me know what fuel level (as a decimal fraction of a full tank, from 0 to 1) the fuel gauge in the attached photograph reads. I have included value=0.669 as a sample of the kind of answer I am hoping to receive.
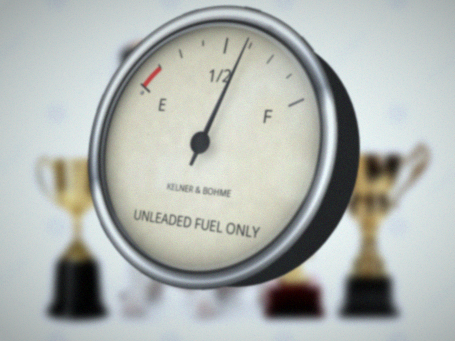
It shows value=0.625
